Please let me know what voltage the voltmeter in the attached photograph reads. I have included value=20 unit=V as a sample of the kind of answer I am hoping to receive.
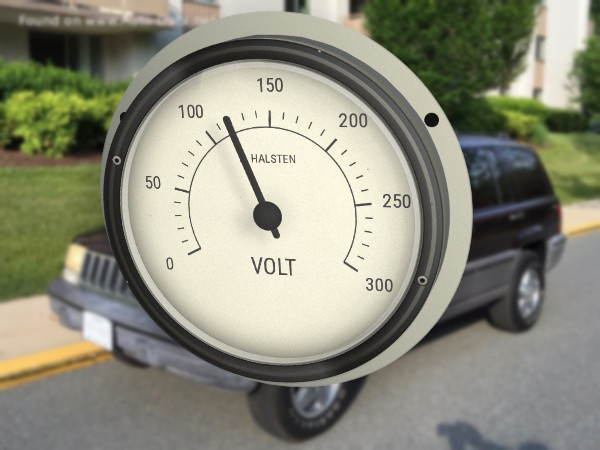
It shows value=120 unit=V
